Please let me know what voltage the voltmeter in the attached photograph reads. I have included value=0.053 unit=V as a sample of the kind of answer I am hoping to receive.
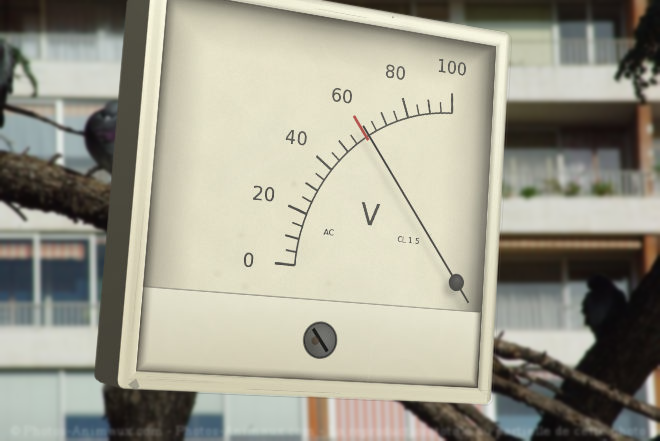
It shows value=60 unit=V
